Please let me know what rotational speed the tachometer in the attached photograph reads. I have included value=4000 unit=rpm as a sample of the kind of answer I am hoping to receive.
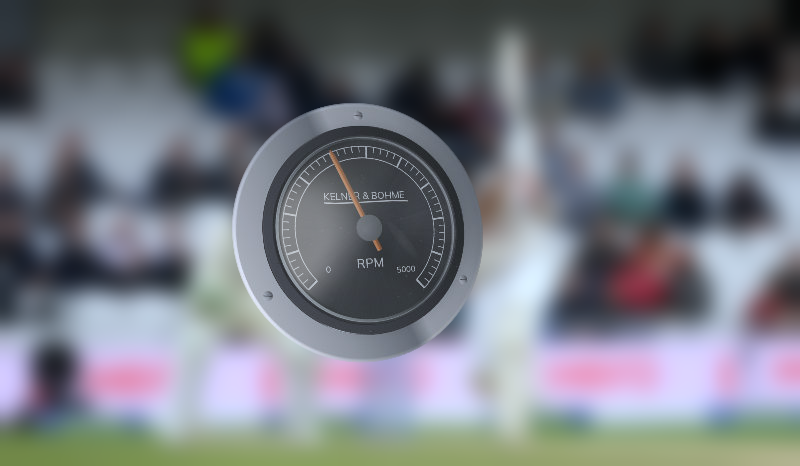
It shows value=2000 unit=rpm
